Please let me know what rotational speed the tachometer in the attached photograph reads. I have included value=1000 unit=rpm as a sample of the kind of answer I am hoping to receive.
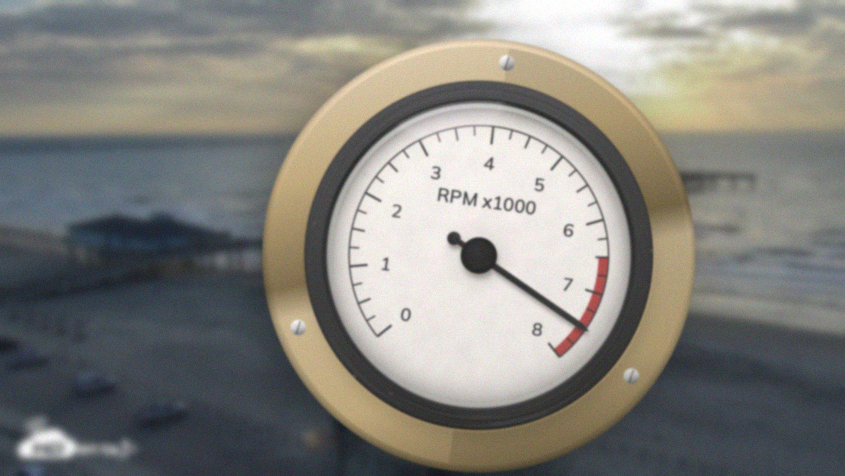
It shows value=7500 unit=rpm
